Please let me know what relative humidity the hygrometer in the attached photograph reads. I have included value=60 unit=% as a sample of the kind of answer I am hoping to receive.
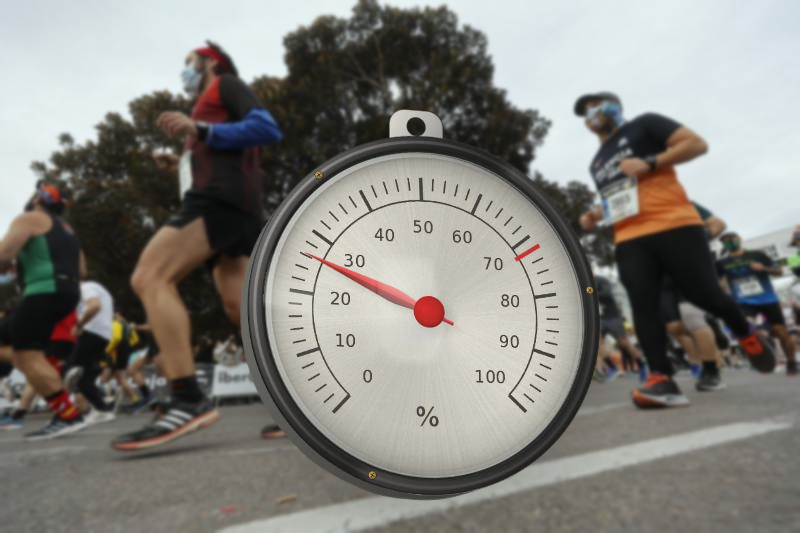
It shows value=26 unit=%
